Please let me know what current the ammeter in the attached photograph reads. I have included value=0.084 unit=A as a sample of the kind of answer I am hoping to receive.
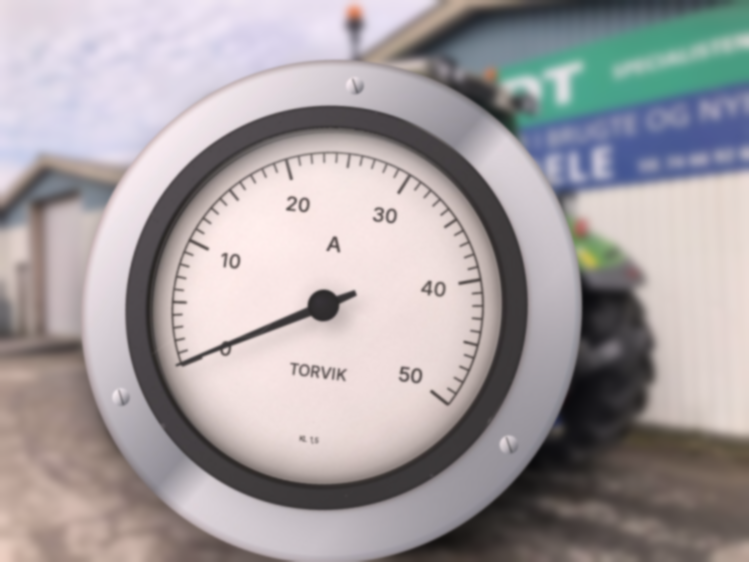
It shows value=0 unit=A
